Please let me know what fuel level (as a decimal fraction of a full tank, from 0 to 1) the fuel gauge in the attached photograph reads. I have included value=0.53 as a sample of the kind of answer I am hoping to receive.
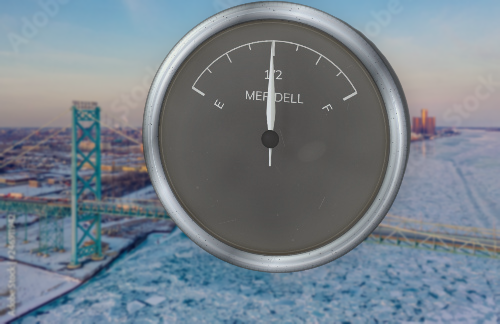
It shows value=0.5
